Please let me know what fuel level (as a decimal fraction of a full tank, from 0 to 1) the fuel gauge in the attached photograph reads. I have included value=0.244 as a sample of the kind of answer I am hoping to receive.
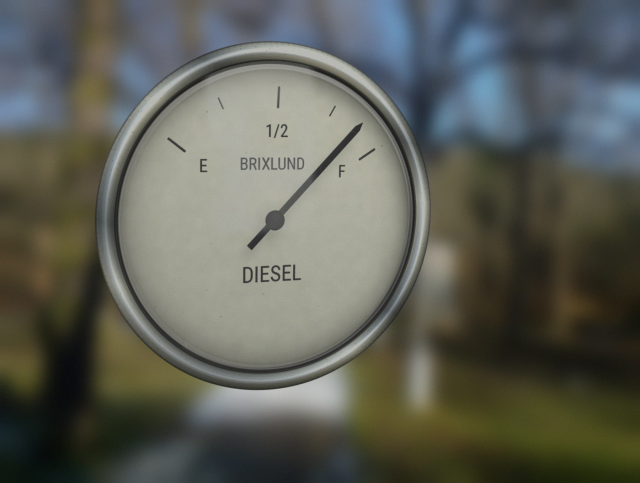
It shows value=0.875
